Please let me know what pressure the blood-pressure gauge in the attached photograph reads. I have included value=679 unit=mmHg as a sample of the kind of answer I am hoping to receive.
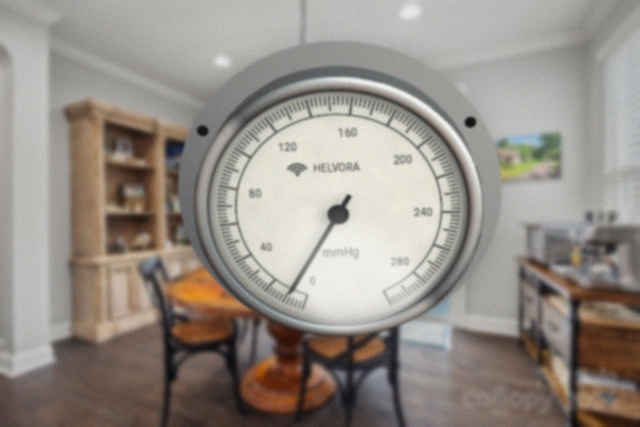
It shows value=10 unit=mmHg
